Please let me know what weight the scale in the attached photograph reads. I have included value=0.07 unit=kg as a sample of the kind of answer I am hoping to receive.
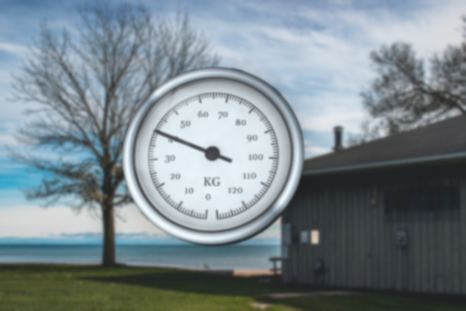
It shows value=40 unit=kg
